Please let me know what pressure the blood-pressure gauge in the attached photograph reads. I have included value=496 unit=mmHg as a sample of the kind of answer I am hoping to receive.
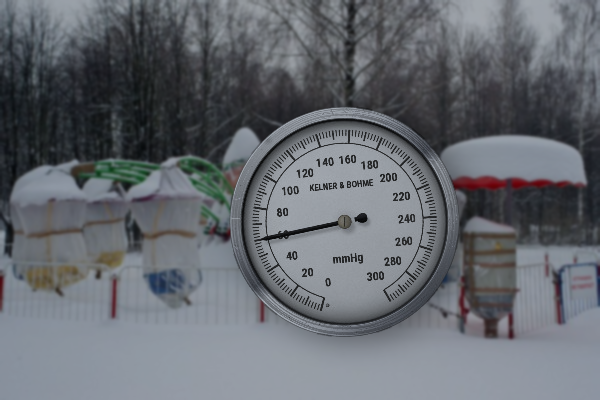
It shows value=60 unit=mmHg
